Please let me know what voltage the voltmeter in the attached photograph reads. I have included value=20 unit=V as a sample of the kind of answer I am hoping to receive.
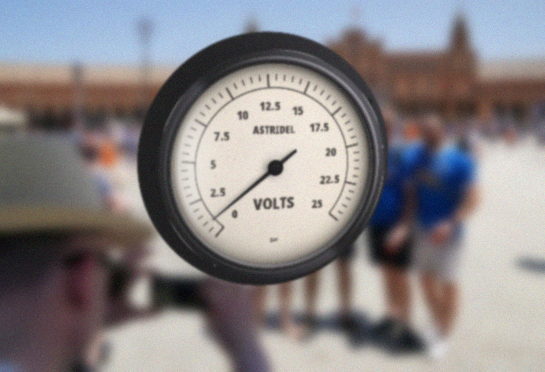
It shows value=1 unit=V
